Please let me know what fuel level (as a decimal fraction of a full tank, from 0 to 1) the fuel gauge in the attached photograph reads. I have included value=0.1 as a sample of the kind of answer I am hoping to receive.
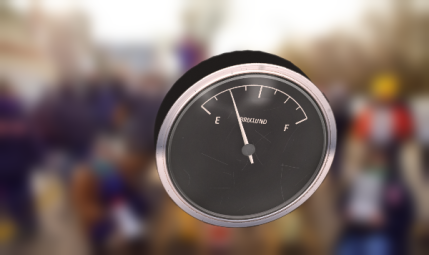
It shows value=0.25
